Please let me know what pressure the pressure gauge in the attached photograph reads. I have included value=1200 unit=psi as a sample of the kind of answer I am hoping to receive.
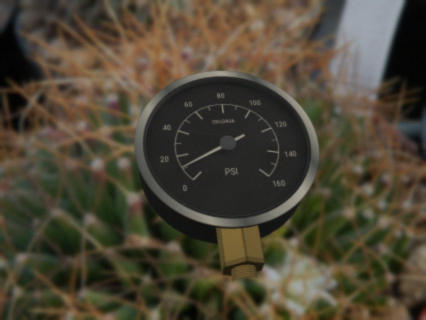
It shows value=10 unit=psi
